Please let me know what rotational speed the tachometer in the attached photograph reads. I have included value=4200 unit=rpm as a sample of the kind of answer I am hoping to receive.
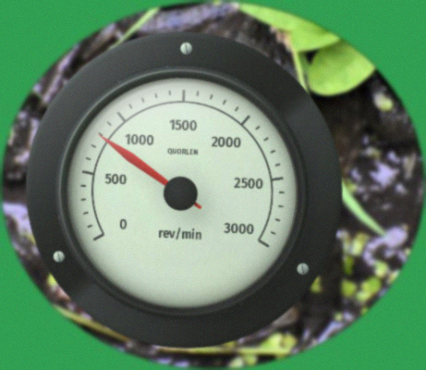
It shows value=800 unit=rpm
